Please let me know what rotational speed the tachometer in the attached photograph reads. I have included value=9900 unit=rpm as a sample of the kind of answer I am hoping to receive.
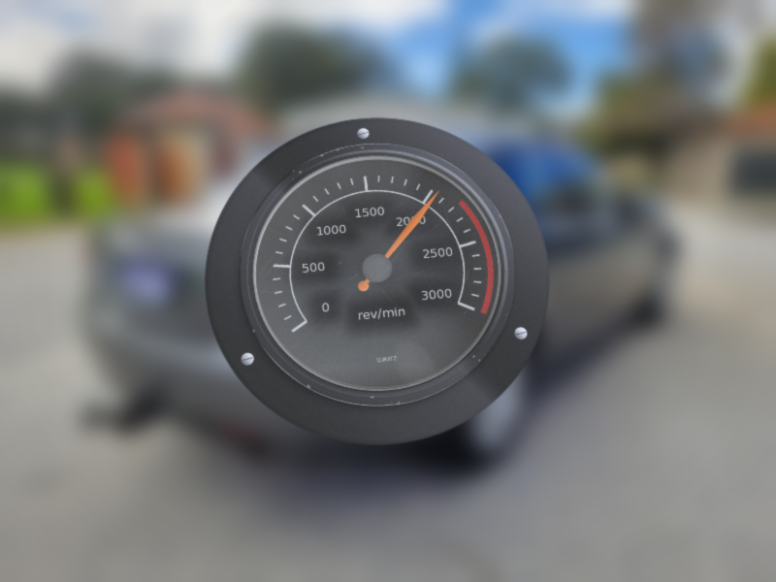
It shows value=2050 unit=rpm
